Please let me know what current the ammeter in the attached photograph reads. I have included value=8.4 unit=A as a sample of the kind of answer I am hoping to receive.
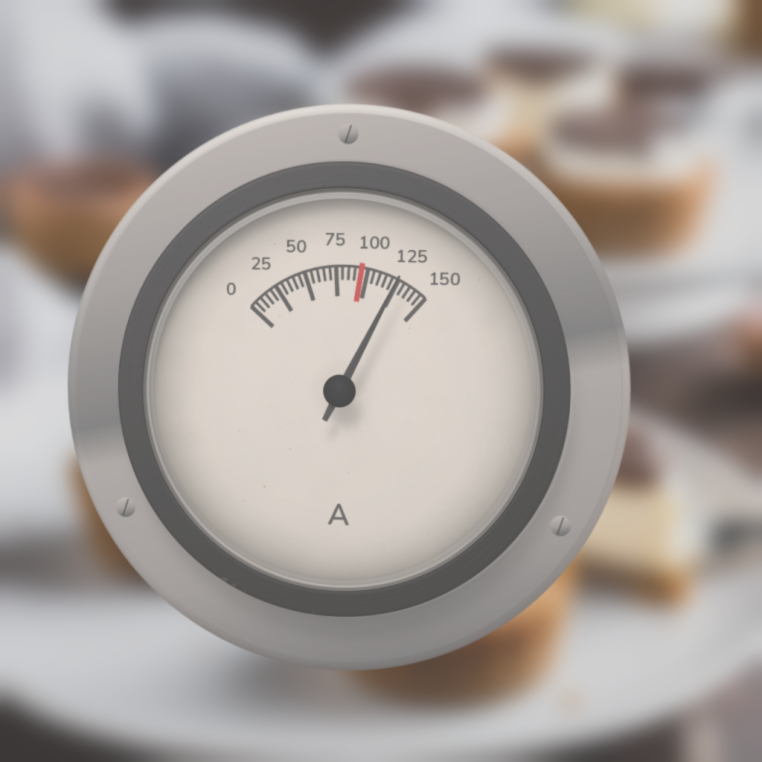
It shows value=125 unit=A
